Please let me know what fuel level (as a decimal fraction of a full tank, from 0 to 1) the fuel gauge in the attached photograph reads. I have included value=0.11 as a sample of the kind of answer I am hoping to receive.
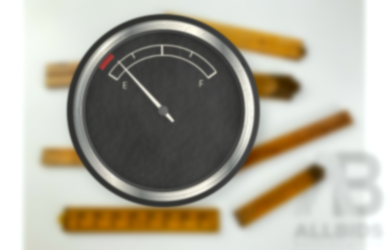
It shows value=0.125
